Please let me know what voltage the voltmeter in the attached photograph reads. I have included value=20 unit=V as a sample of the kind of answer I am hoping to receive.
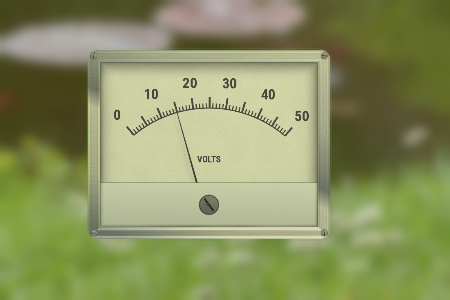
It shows value=15 unit=V
